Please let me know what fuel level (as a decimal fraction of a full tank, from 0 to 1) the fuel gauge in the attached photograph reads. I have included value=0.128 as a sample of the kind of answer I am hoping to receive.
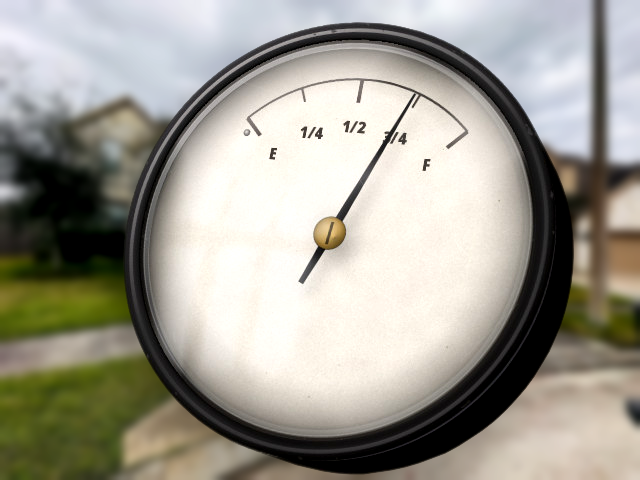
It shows value=0.75
